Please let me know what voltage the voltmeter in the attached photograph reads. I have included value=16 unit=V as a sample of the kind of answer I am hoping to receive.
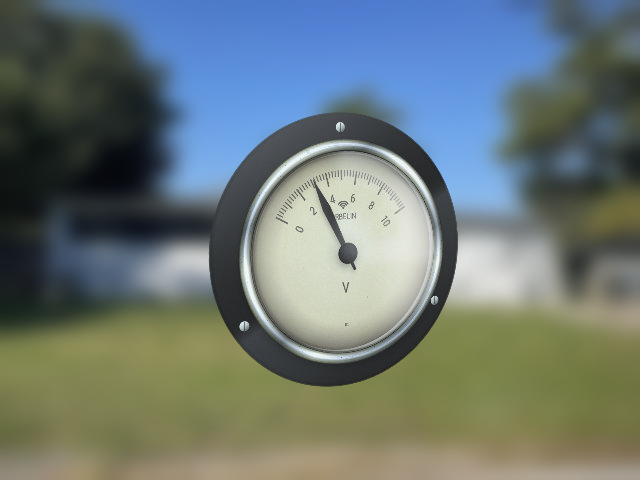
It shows value=3 unit=V
